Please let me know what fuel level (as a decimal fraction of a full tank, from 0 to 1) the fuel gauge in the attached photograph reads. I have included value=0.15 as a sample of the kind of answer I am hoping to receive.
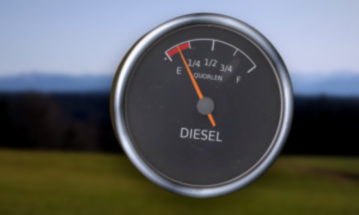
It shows value=0.125
